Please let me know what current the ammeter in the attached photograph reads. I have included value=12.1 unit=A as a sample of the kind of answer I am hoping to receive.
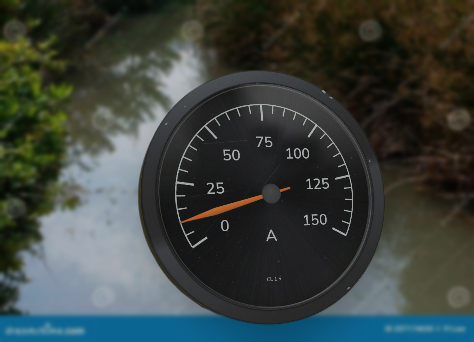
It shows value=10 unit=A
